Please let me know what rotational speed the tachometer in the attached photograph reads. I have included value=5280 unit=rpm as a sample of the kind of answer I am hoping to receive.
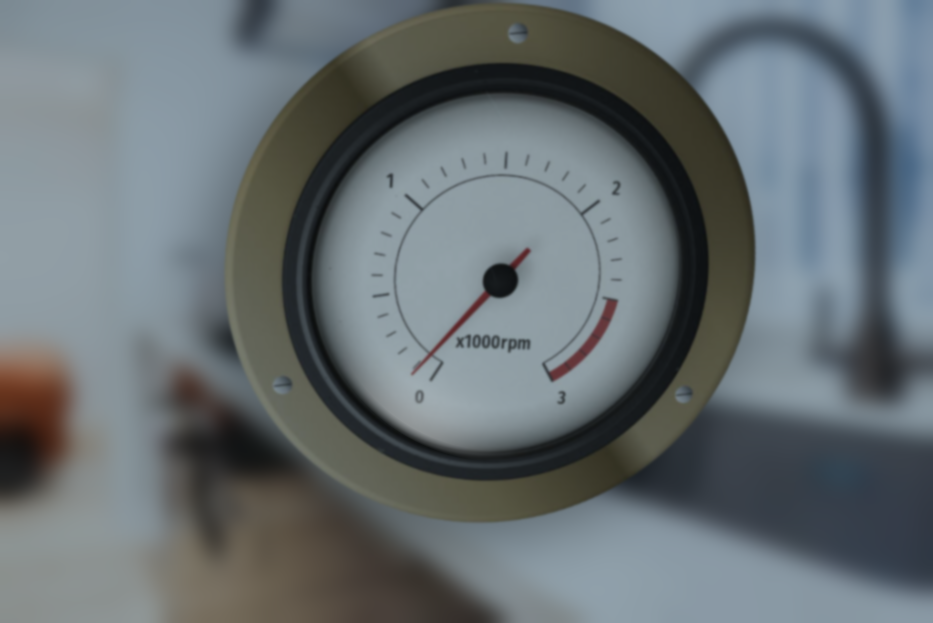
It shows value=100 unit=rpm
